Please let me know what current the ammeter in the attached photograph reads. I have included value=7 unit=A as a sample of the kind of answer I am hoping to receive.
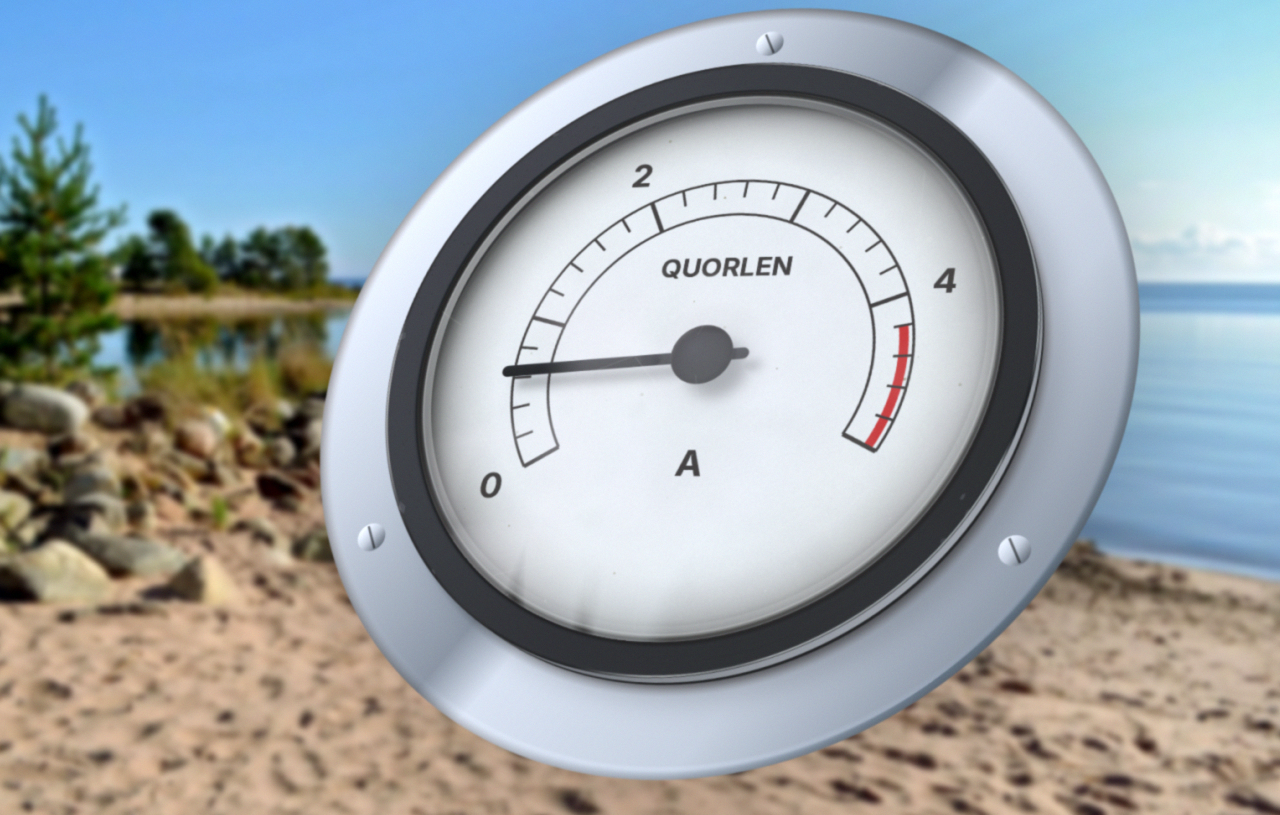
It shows value=0.6 unit=A
